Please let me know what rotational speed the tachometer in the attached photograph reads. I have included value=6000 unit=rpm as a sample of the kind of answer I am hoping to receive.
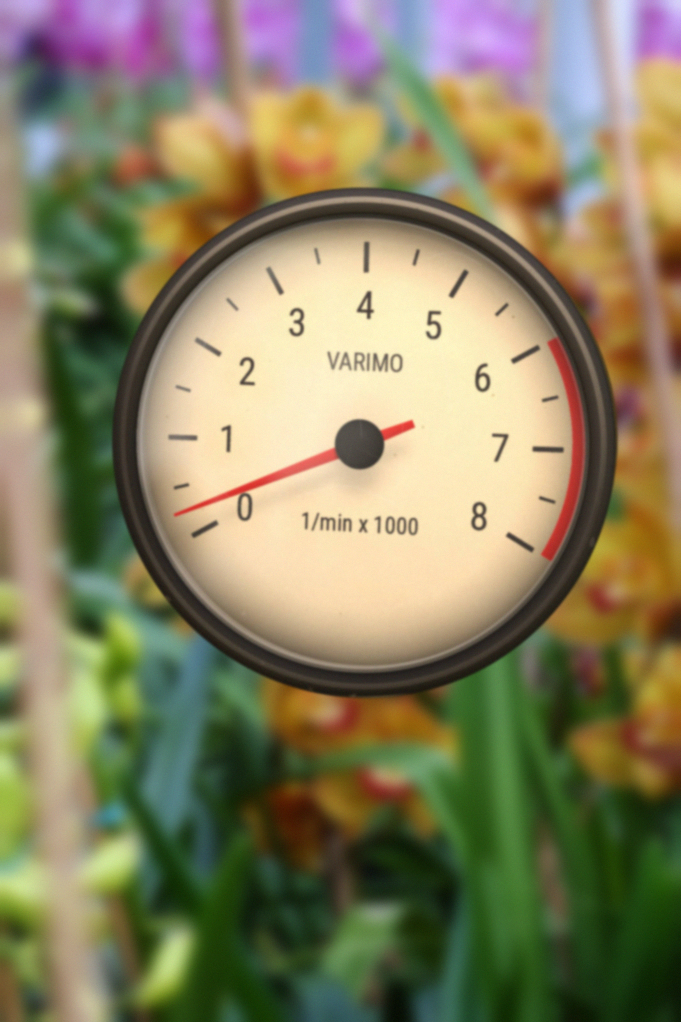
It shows value=250 unit=rpm
